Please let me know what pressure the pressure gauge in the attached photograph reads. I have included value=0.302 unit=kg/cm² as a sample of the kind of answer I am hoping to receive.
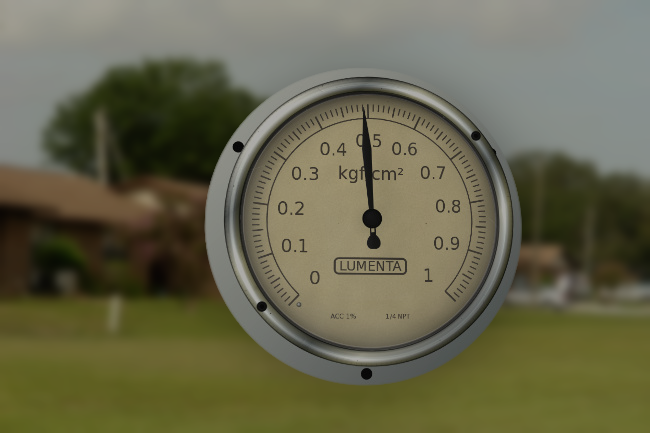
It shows value=0.49 unit=kg/cm²
